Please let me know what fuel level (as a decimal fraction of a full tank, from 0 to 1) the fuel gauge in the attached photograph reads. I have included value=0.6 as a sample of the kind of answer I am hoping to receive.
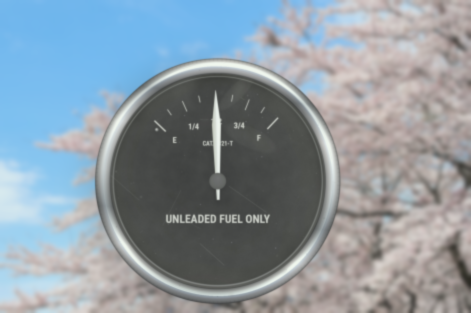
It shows value=0.5
